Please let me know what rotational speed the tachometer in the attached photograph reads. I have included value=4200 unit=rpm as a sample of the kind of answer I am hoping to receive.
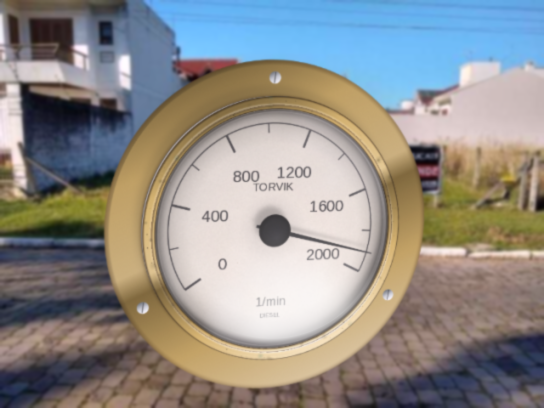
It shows value=1900 unit=rpm
